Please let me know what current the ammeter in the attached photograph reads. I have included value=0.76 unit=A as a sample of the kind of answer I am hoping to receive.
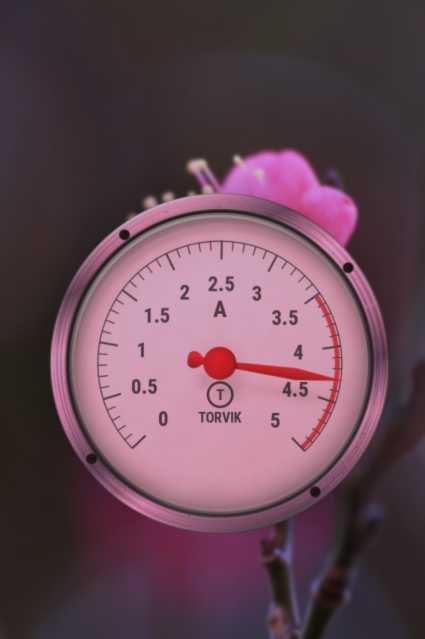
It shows value=4.3 unit=A
